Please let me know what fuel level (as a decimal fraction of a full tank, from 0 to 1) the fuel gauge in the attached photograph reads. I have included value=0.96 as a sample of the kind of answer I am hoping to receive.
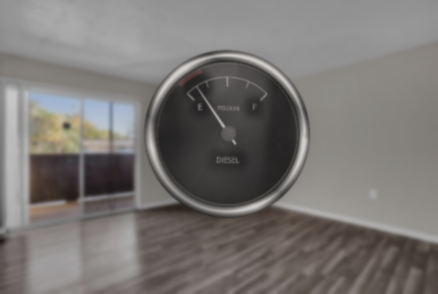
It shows value=0.125
